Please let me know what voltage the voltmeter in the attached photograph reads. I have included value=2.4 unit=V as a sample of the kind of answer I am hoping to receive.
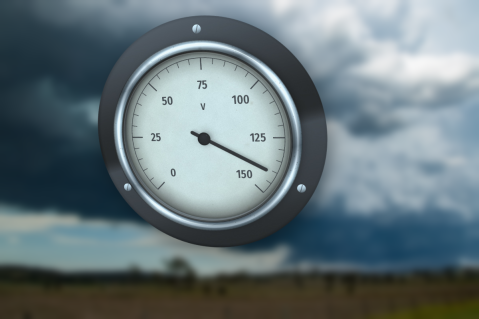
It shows value=140 unit=V
